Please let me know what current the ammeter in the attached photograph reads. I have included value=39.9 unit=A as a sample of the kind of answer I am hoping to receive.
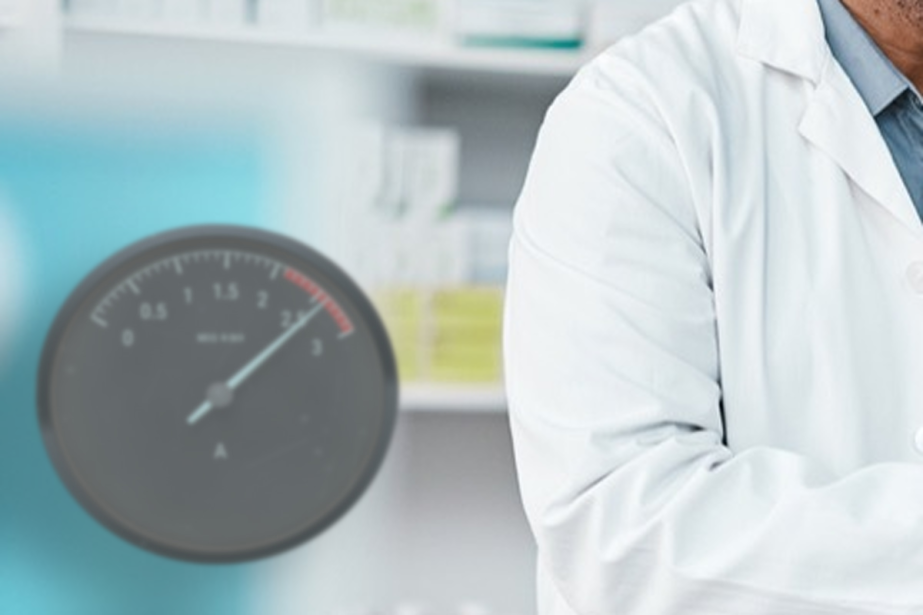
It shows value=2.6 unit=A
